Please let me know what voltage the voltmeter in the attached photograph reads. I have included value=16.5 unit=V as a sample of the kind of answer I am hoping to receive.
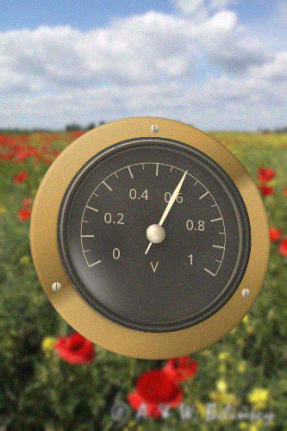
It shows value=0.6 unit=V
